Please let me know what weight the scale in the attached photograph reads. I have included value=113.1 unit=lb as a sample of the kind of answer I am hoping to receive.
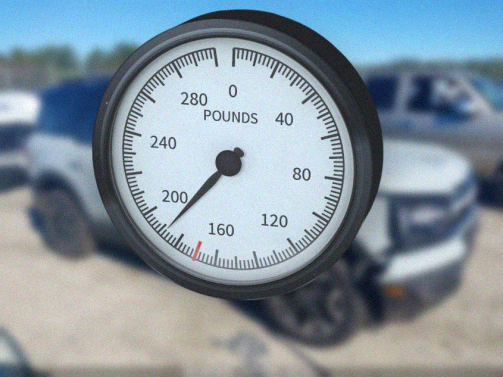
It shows value=188 unit=lb
